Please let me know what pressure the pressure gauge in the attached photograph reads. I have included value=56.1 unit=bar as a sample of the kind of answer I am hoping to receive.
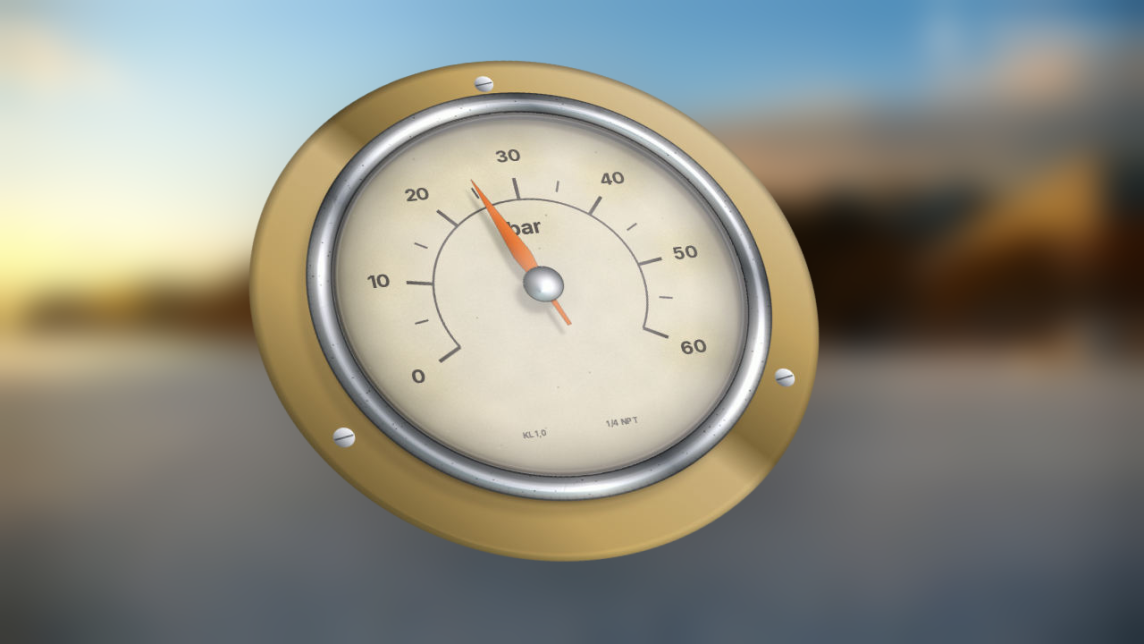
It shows value=25 unit=bar
